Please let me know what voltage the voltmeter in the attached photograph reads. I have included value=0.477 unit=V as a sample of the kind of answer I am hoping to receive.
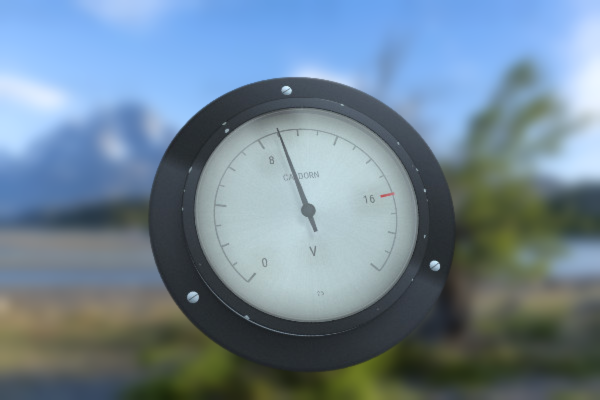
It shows value=9 unit=V
